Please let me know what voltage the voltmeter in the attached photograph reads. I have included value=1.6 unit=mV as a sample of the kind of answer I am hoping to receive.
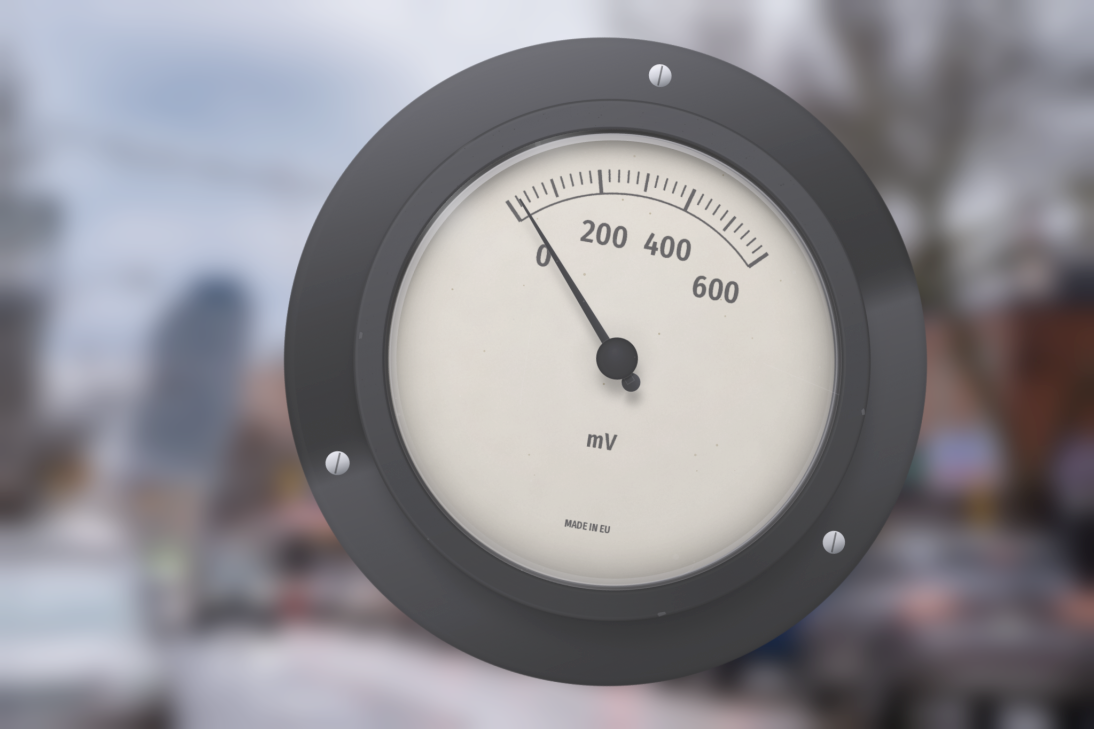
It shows value=20 unit=mV
